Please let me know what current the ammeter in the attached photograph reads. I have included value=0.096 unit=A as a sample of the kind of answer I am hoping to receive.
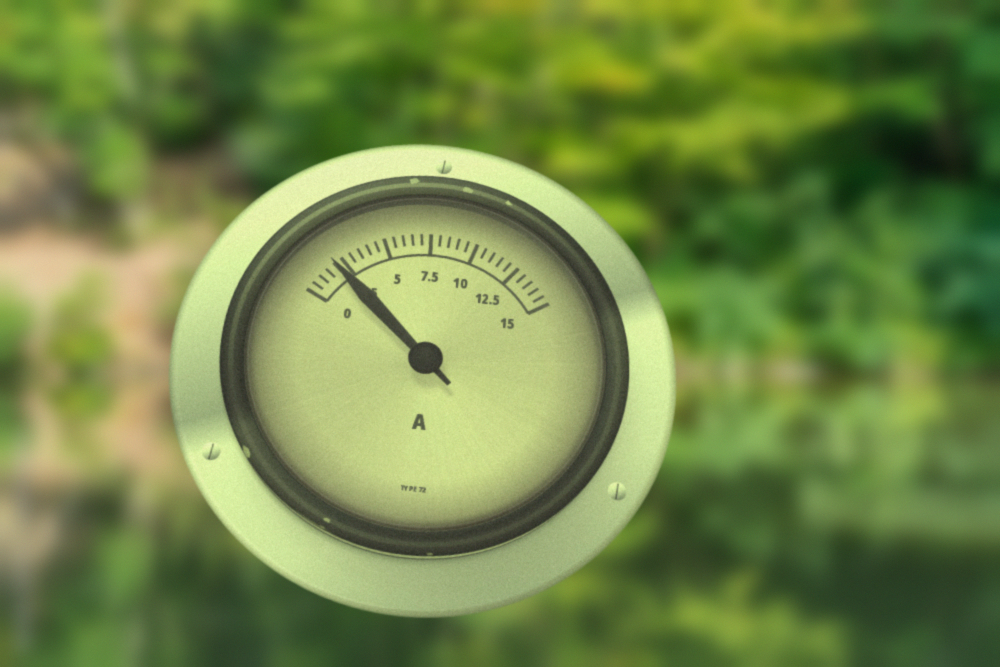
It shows value=2 unit=A
